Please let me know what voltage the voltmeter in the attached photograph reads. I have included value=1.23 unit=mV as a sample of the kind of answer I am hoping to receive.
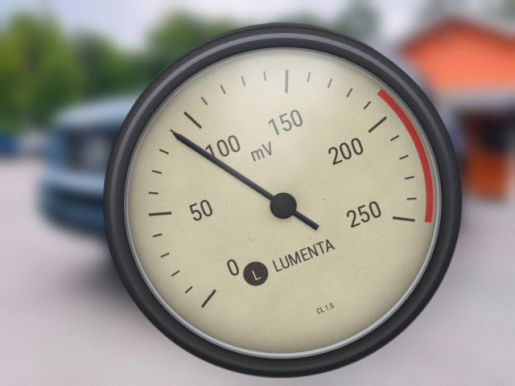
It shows value=90 unit=mV
